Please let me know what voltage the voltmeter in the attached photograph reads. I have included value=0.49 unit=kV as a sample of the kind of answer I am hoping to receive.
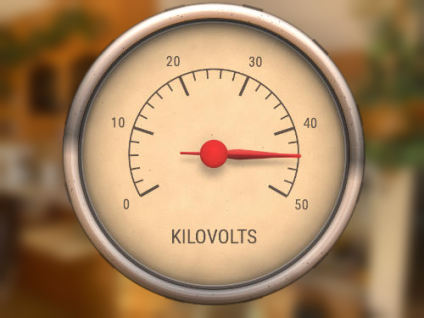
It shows value=44 unit=kV
